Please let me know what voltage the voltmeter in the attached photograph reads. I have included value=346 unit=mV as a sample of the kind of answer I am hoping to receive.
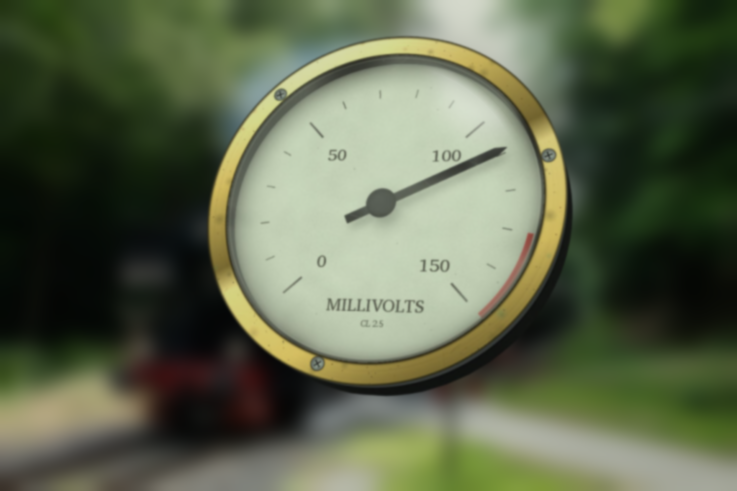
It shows value=110 unit=mV
